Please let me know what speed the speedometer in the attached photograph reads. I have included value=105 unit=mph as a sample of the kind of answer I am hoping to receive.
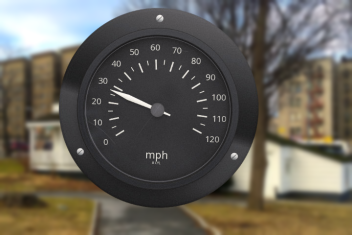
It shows value=27.5 unit=mph
